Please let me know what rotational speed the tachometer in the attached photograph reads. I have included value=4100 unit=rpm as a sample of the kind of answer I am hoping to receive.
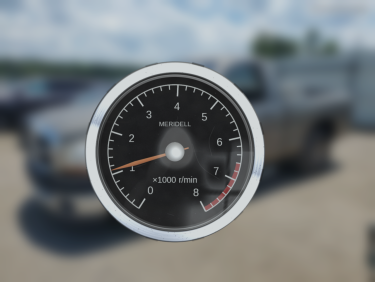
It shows value=1100 unit=rpm
